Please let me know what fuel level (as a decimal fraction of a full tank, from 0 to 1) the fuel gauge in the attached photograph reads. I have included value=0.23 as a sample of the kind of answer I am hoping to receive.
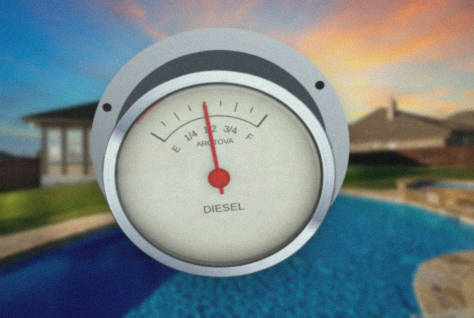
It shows value=0.5
